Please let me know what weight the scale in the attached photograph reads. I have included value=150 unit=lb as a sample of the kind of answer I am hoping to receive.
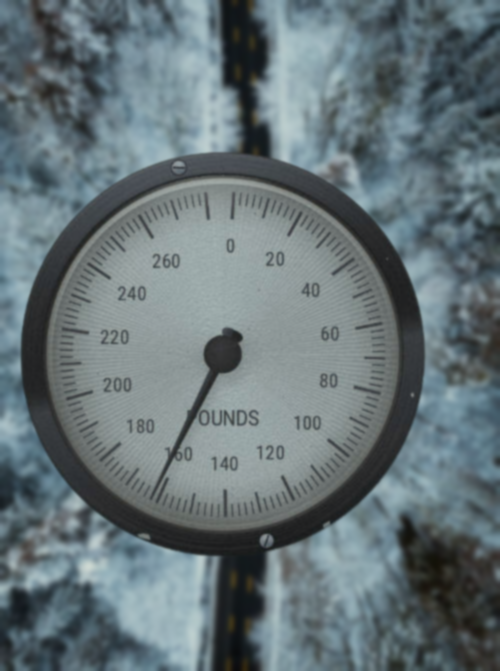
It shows value=162 unit=lb
